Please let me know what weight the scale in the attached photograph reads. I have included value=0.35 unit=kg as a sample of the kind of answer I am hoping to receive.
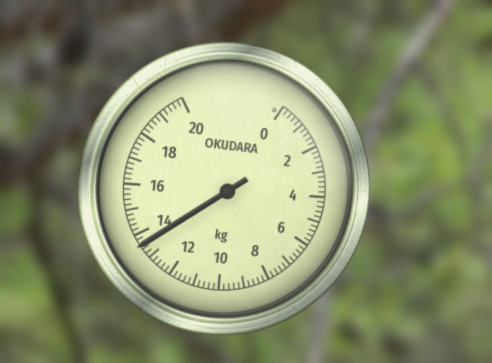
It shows value=13.6 unit=kg
